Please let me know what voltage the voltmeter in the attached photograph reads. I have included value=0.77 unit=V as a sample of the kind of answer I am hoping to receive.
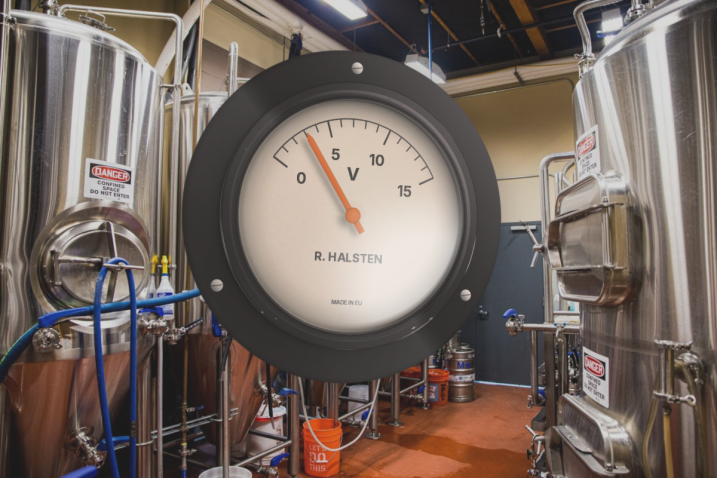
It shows value=3 unit=V
